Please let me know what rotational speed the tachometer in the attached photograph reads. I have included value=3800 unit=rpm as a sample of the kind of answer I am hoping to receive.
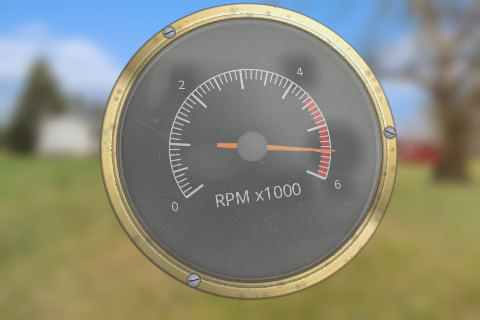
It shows value=5500 unit=rpm
